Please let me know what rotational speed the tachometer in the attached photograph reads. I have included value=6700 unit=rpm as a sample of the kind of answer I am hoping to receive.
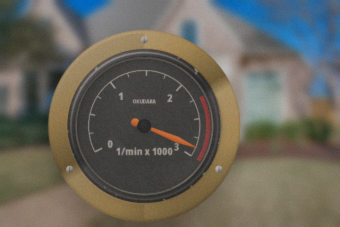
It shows value=2875 unit=rpm
